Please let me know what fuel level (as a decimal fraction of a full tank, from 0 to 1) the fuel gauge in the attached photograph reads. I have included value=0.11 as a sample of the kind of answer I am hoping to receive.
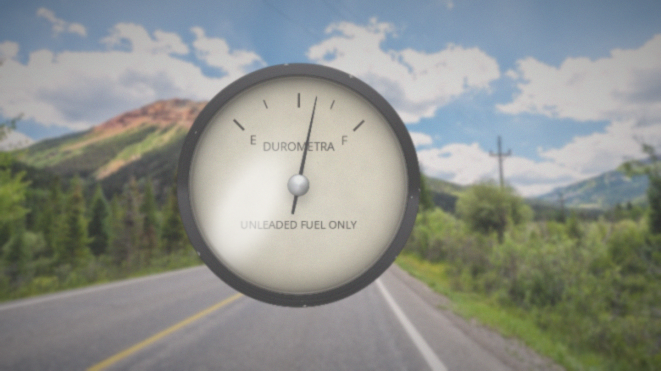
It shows value=0.625
